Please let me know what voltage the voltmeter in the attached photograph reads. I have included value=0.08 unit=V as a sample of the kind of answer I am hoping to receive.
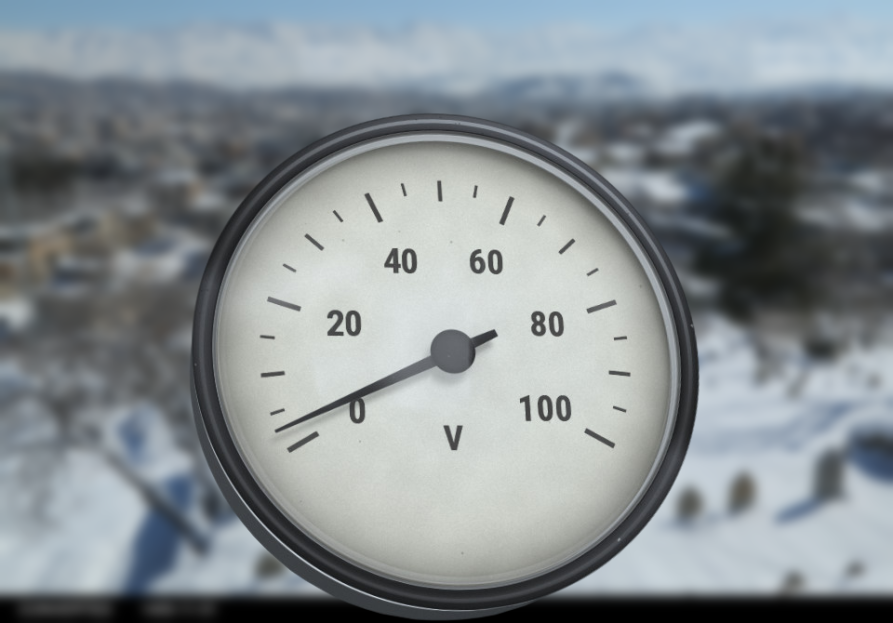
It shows value=2.5 unit=V
